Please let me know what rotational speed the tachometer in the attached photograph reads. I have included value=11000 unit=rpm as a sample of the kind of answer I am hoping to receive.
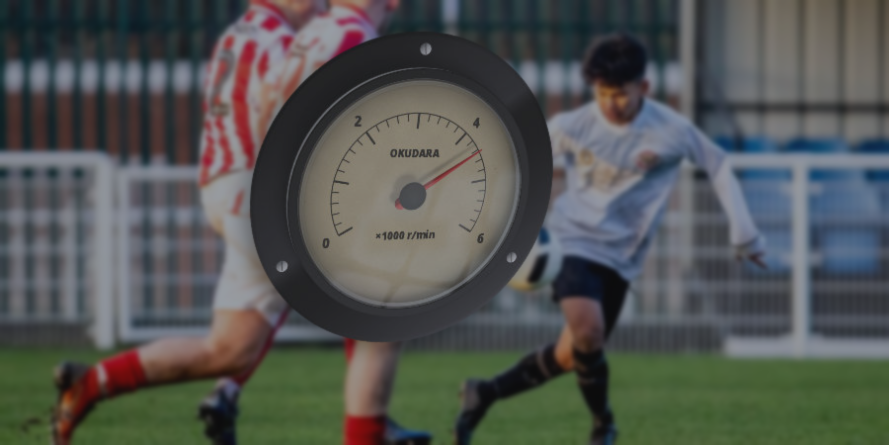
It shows value=4400 unit=rpm
